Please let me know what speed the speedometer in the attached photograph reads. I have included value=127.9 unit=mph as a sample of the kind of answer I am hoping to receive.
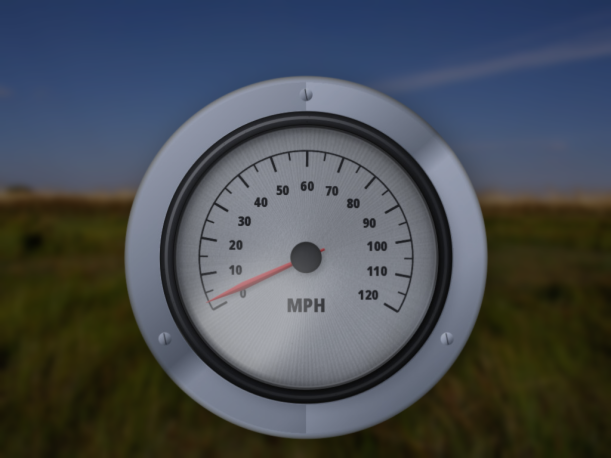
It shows value=2.5 unit=mph
